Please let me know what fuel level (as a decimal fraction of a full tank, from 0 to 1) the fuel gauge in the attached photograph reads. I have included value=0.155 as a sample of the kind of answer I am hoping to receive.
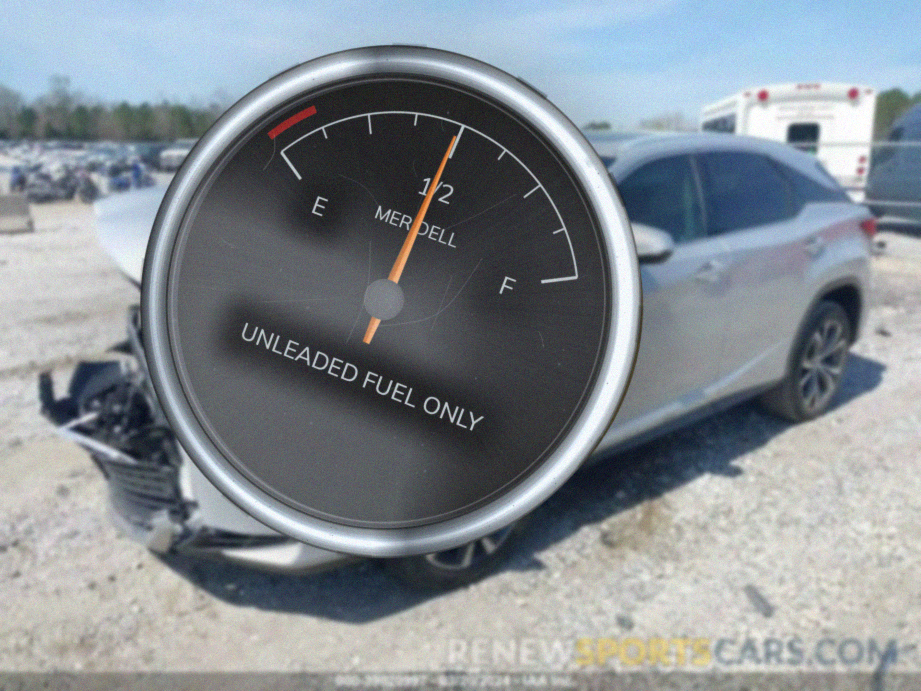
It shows value=0.5
